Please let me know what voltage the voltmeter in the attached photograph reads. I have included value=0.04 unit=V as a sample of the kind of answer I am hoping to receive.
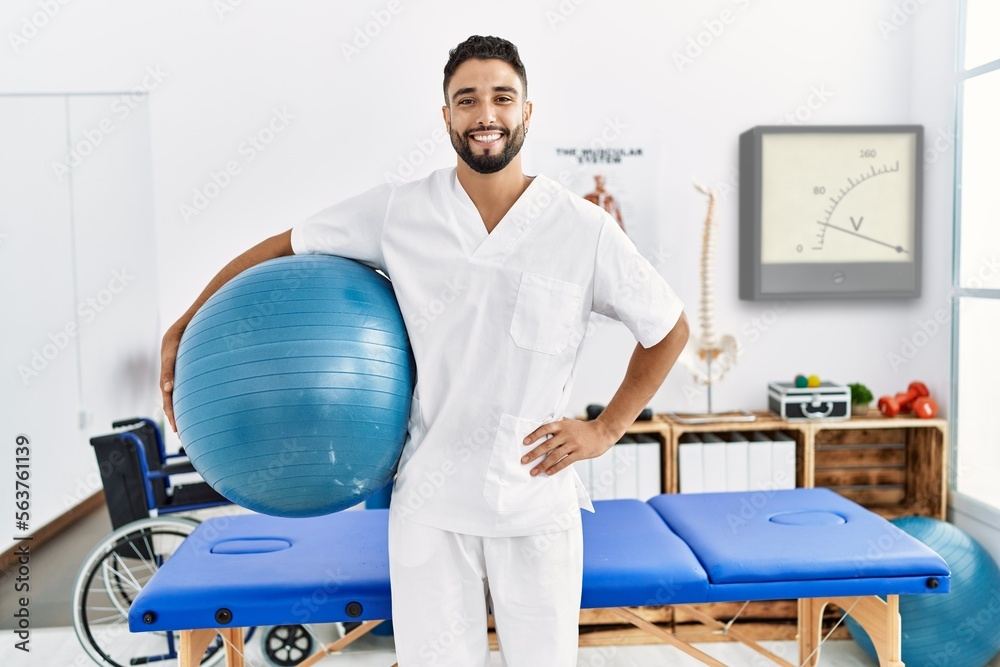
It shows value=40 unit=V
